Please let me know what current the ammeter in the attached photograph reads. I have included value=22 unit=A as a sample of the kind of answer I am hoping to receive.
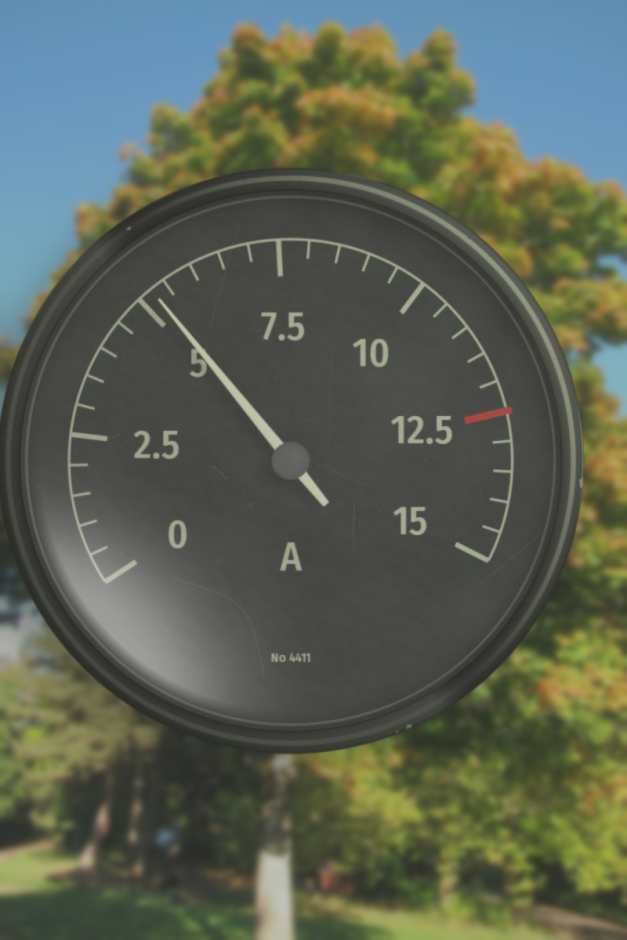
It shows value=5.25 unit=A
